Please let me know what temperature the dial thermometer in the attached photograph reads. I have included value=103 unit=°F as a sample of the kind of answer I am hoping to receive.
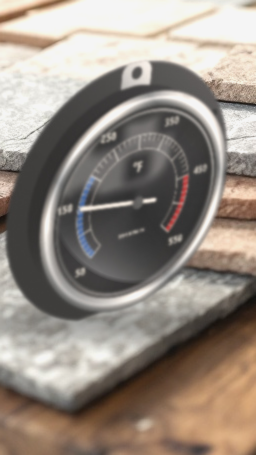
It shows value=150 unit=°F
